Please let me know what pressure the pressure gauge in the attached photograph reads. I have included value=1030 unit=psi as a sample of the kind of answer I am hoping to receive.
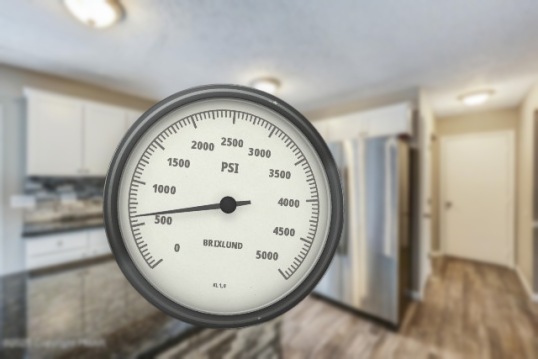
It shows value=600 unit=psi
